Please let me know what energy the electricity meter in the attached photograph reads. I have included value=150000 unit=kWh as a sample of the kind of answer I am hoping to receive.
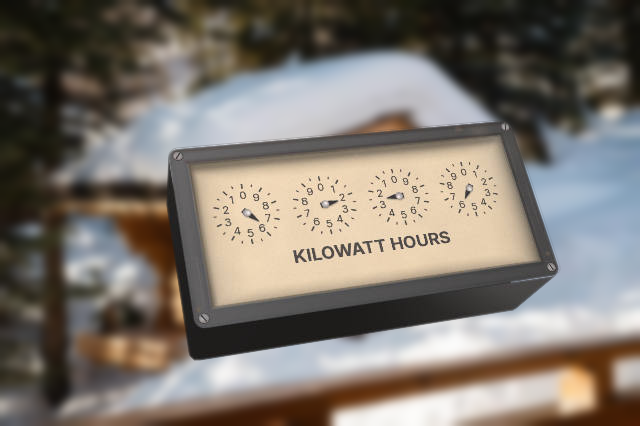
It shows value=6226 unit=kWh
